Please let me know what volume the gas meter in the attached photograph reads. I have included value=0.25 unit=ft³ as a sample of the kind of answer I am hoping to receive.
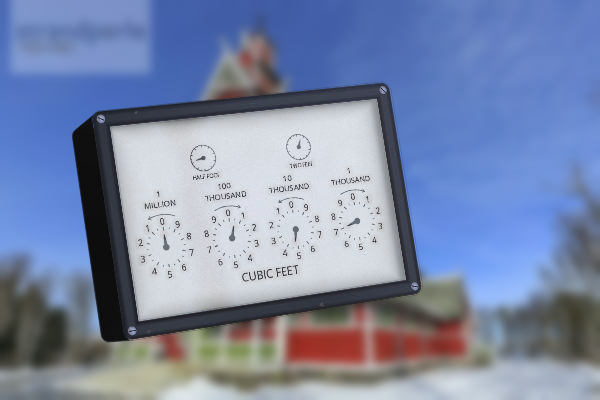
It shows value=4700 unit=ft³
